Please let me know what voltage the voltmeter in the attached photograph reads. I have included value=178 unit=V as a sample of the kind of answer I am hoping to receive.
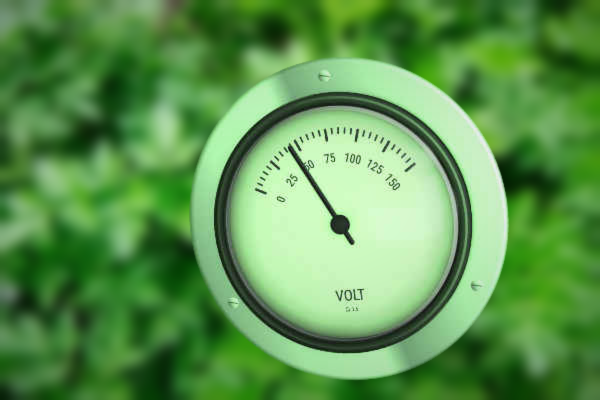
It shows value=45 unit=V
